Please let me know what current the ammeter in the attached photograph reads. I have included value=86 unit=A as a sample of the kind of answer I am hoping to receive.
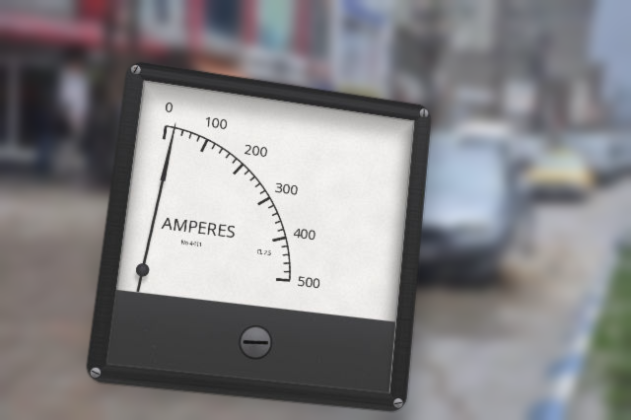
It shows value=20 unit=A
